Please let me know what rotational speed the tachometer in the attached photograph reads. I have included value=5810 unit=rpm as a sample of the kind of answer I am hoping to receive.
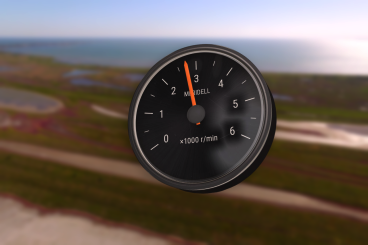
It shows value=2750 unit=rpm
